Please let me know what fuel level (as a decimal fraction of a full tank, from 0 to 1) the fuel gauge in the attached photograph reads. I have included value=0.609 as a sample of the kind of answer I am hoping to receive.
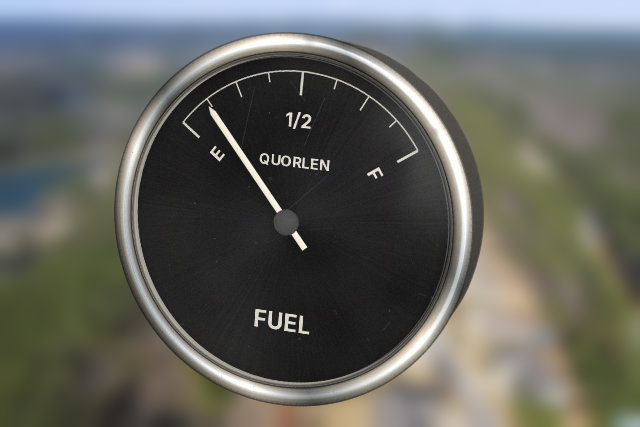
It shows value=0.125
